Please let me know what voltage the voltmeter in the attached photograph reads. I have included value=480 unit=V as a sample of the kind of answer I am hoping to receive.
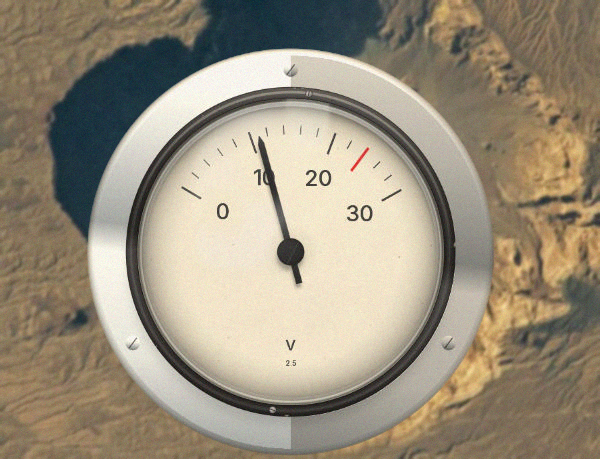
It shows value=11 unit=V
